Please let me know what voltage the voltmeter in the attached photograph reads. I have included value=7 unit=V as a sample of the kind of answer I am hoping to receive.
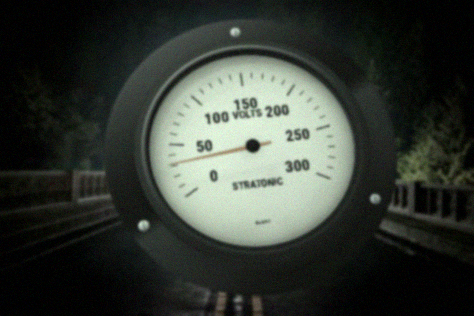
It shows value=30 unit=V
